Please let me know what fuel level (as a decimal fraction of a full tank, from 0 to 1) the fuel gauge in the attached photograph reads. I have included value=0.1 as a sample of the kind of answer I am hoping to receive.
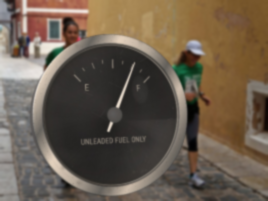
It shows value=0.75
